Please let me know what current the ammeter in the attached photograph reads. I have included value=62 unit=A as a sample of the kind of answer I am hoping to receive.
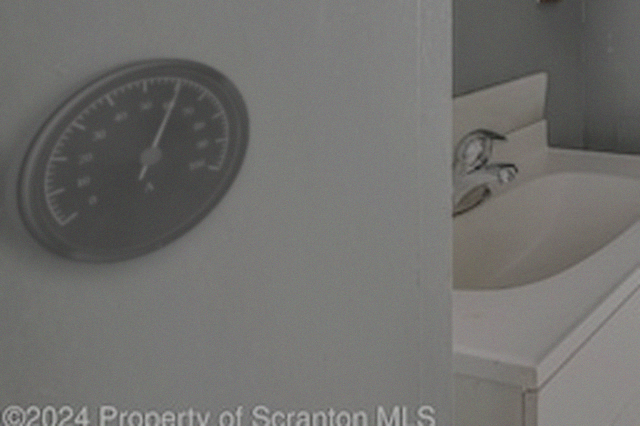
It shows value=60 unit=A
